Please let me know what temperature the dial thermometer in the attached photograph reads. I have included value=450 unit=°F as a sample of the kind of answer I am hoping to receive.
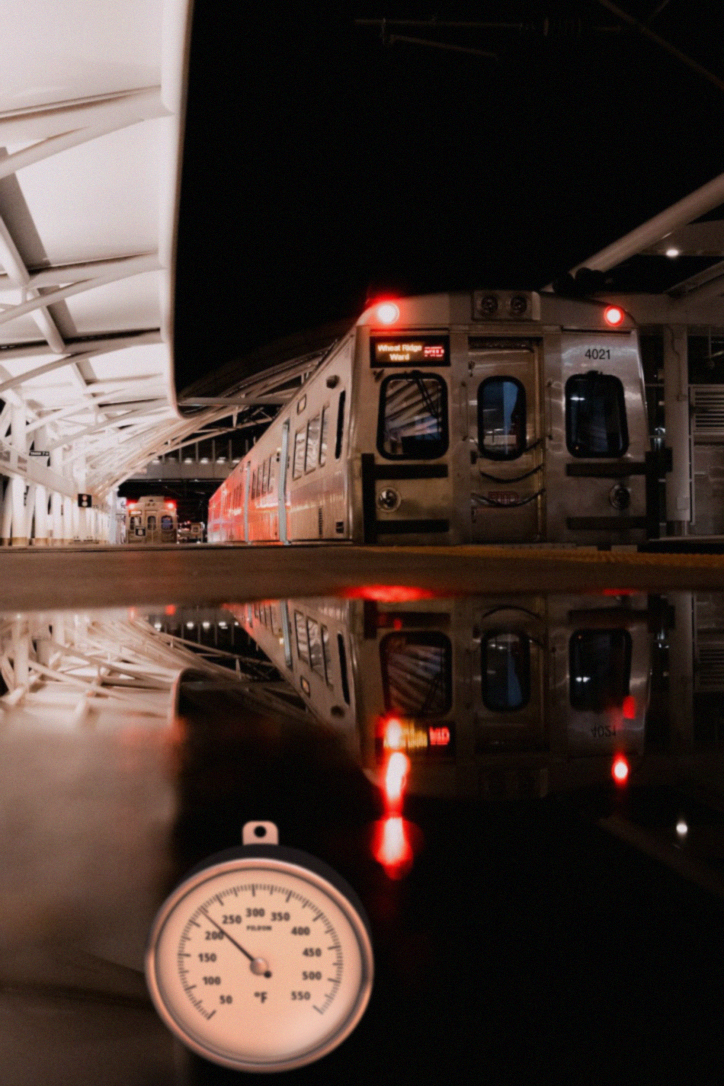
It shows value=225 unit=°F
